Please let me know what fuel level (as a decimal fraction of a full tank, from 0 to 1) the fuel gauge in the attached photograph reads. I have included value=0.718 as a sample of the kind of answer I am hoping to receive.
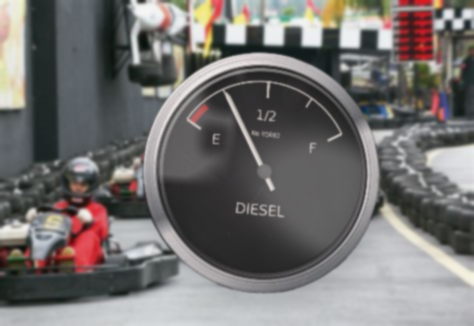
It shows value=0.25
